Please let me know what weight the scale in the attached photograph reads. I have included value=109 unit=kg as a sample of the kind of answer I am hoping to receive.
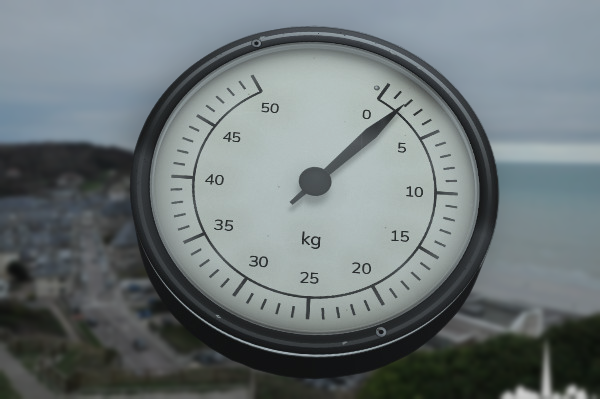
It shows value=2 unit=kg
